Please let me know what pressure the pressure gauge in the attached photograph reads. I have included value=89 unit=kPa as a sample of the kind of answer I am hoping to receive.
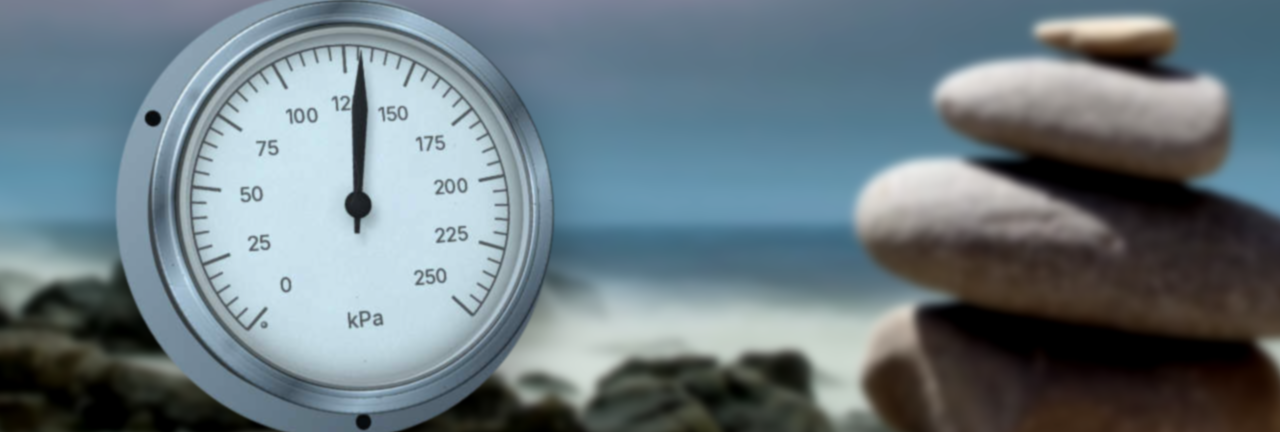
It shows value=130 unit=kPa
